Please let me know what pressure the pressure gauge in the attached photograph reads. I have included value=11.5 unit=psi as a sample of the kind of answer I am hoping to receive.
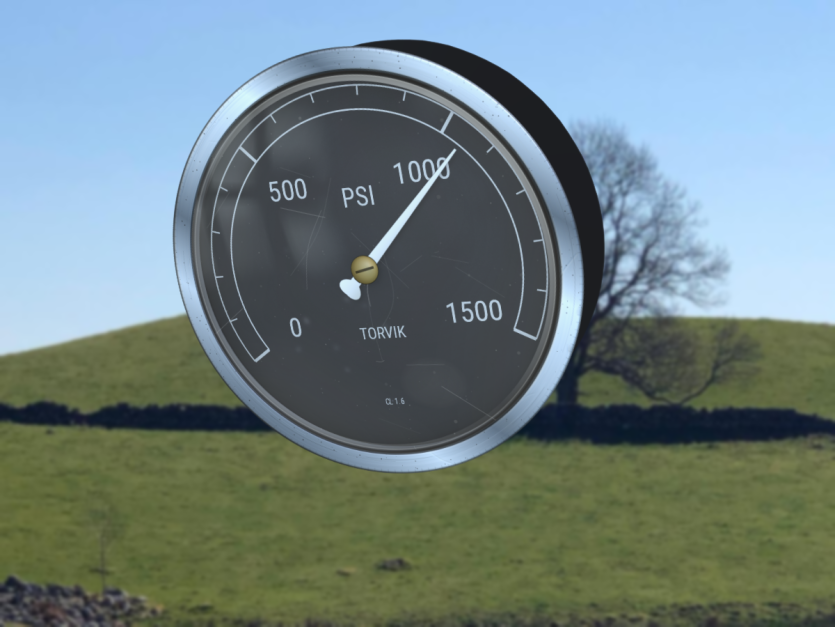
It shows value=1050 unit=psi
